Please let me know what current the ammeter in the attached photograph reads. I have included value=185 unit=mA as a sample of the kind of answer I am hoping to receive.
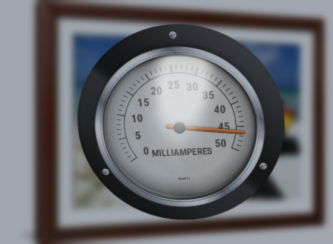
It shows value=46 unit=mA
